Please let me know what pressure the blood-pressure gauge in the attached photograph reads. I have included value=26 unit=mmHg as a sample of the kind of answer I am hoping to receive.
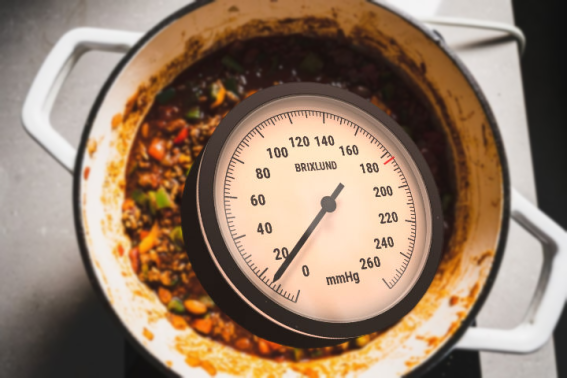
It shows value=14 unit=mmHg
